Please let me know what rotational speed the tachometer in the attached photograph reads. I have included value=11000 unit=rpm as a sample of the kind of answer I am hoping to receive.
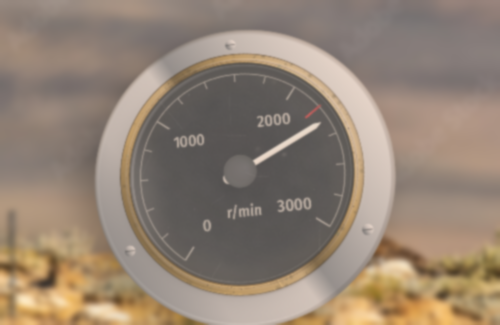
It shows value=2300 unit=rpm
